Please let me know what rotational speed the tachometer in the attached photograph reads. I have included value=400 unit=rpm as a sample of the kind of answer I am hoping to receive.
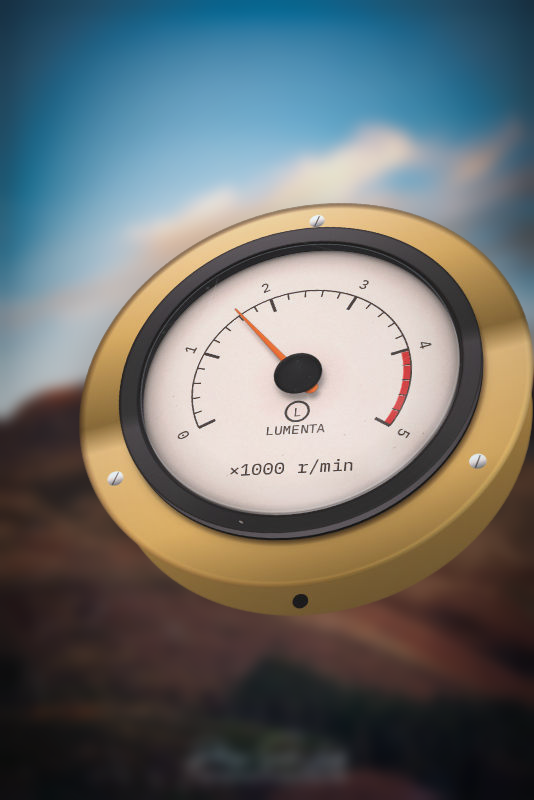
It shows value=1600 unit=rpm
